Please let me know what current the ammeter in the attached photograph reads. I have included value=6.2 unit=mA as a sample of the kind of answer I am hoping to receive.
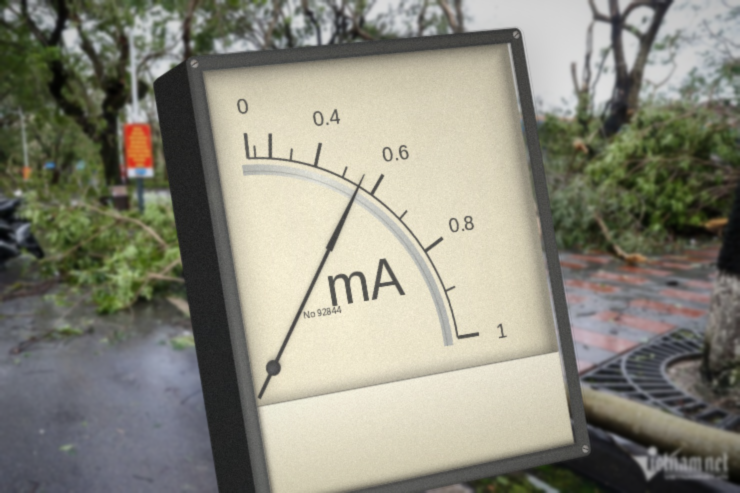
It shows value=0.55 unit=mA
